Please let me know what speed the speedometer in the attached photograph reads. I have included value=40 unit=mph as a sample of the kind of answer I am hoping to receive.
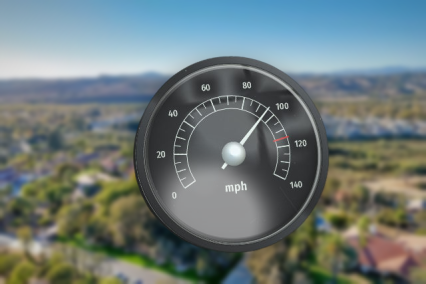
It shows value=95 unit=mph
